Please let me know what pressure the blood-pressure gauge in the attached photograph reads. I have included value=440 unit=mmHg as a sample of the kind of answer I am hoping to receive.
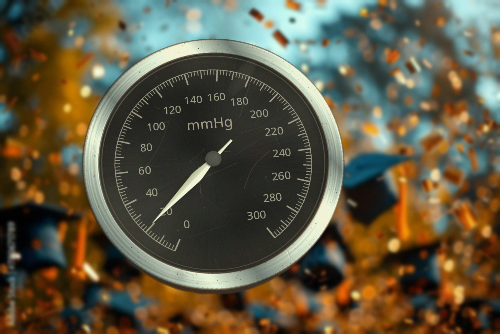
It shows value=20 unit=mmHg
